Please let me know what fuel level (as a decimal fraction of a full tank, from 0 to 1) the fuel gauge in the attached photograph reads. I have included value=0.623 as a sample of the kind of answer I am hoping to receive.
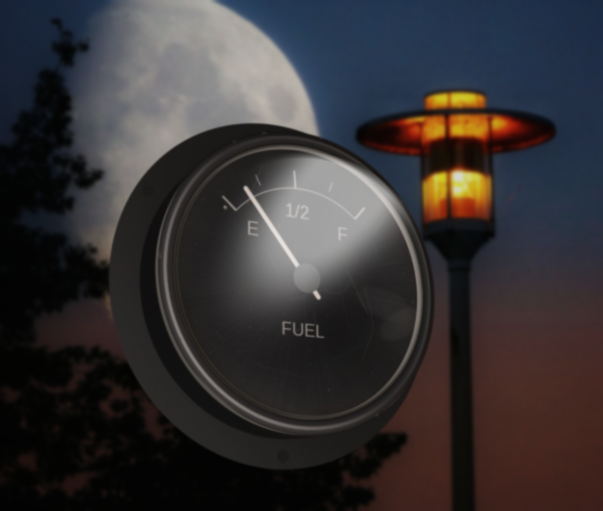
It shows value=0.125
